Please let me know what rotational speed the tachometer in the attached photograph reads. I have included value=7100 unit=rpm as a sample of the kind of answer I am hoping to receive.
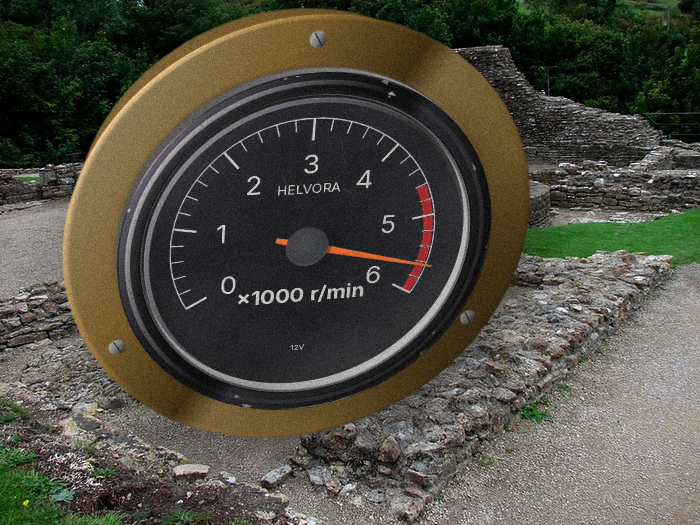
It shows value=5600 unit=rpm
